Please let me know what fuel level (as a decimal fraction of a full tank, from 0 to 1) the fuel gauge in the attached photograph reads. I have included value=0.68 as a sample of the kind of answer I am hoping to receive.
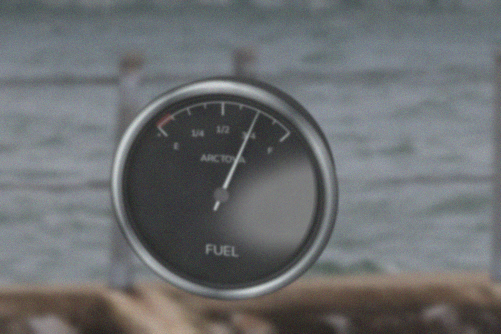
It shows value=0.75
